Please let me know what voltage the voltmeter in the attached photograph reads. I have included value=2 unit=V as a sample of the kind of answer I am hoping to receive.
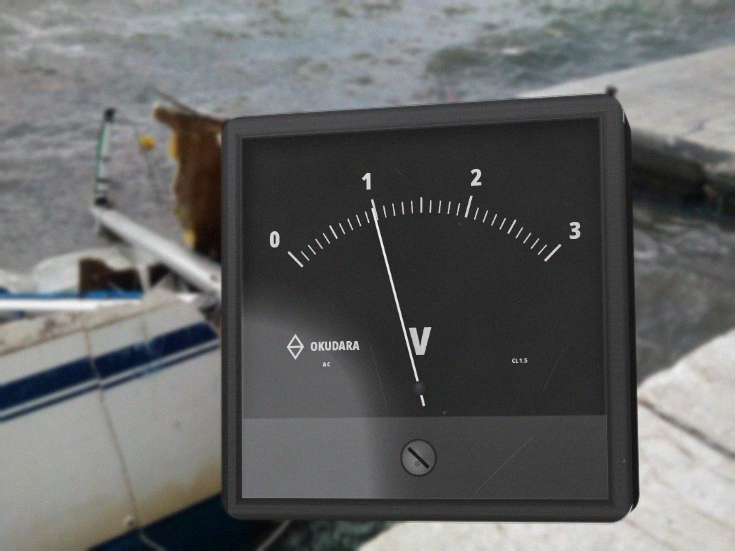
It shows value=1 unit=V
